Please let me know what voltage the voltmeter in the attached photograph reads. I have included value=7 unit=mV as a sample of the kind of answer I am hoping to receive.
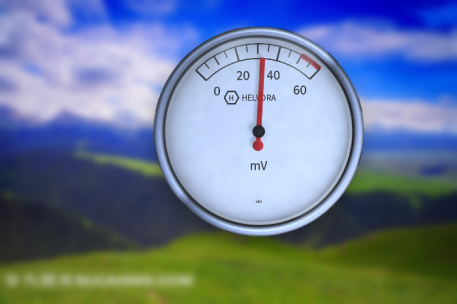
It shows value=32.5 unit=mV
